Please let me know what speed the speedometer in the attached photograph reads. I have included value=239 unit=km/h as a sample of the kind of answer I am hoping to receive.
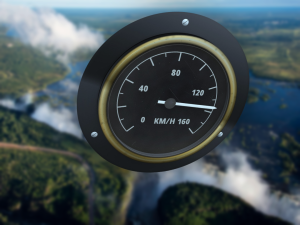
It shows value=135 unit=km/h
